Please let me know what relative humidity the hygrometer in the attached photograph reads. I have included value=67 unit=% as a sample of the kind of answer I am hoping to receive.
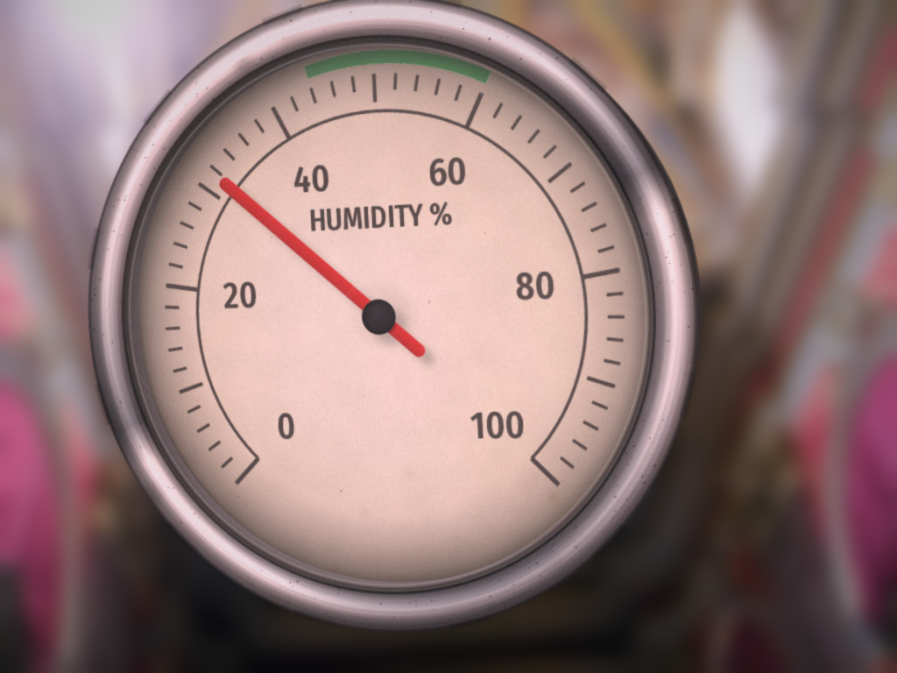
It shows value=32 unit=%
